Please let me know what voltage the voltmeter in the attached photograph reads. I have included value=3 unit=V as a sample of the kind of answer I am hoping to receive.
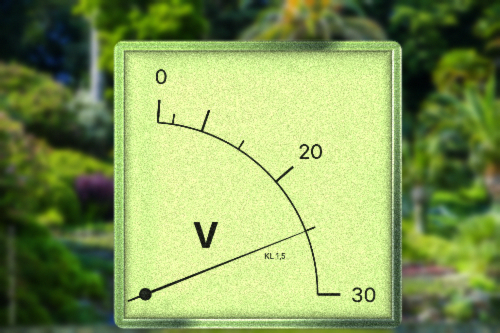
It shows value=25 unit=V
